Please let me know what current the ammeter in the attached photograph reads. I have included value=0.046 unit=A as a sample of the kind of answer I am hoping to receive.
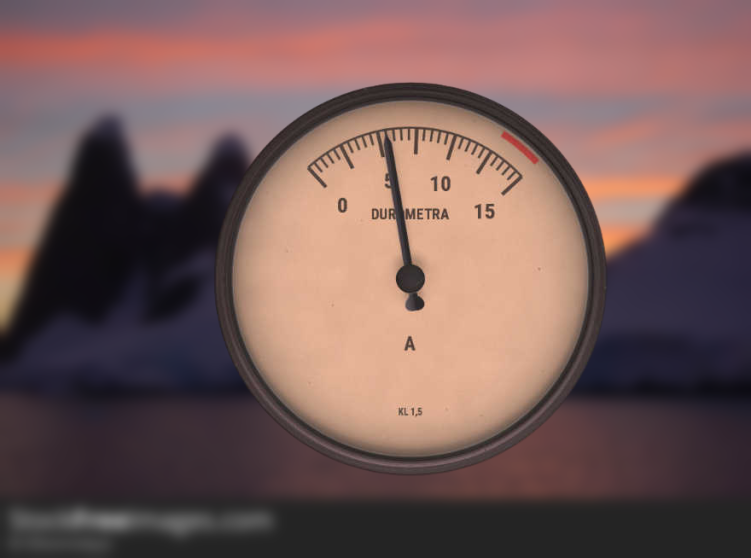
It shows value=5.5 unit=A
